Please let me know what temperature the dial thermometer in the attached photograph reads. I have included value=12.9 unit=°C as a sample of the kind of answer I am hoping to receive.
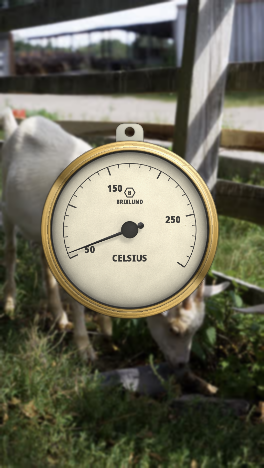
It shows value=55 unit=°C
